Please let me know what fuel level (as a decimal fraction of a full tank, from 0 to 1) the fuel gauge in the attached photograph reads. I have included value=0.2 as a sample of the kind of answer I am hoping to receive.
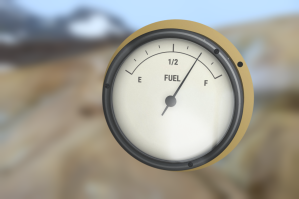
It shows value=0.75
